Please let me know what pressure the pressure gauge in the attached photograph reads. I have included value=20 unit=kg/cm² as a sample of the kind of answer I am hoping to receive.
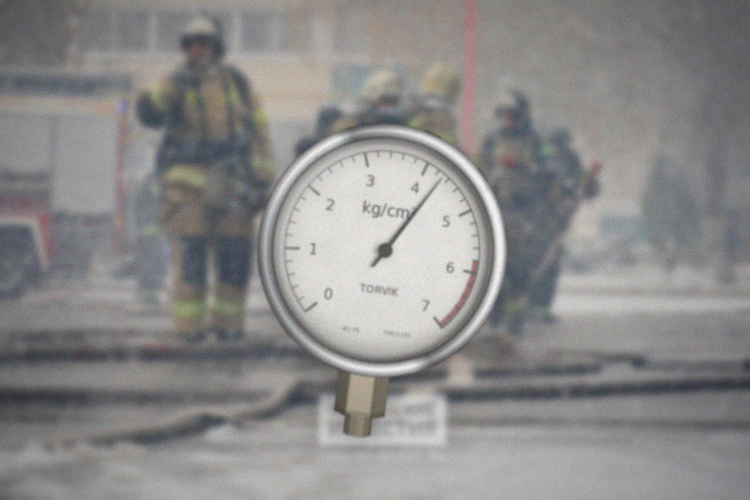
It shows value=4.3 unit=kg/cm²
